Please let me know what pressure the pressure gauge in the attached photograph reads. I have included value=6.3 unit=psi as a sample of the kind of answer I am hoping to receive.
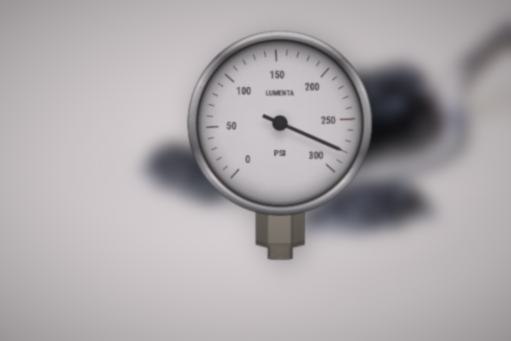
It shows value=280 unit=psi
